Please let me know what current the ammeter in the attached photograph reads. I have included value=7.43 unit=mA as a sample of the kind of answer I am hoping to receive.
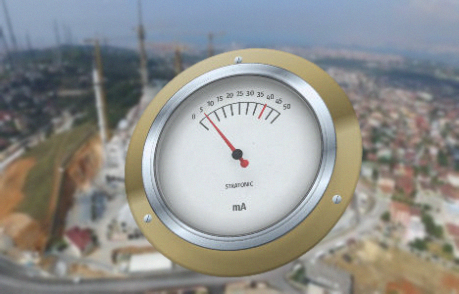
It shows value=5 unit=mA
